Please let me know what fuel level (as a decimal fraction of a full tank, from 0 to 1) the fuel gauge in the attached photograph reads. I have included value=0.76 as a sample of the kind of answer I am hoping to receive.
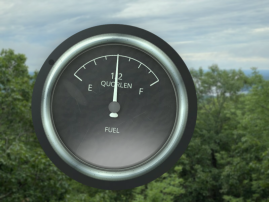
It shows value=0.5
